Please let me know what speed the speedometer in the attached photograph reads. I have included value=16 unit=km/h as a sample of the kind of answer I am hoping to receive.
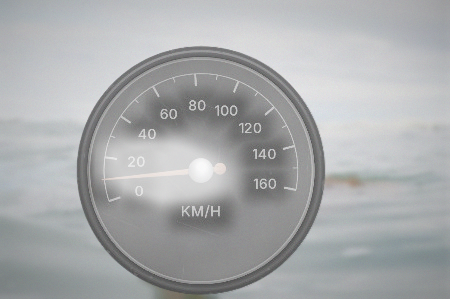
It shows value=10 unit=km/h
